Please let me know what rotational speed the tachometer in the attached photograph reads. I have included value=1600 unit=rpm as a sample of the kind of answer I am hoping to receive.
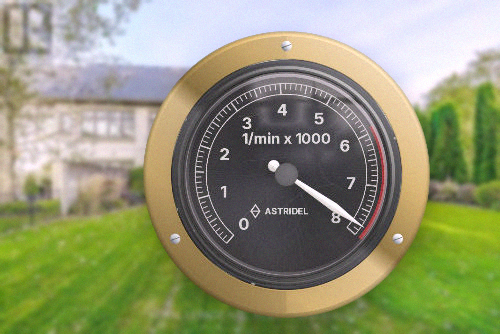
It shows value=7800 unit=rpm
